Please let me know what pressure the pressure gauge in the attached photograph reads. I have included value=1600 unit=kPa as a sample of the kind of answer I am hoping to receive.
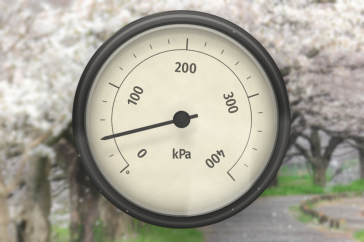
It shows value=40 unit=kPa
